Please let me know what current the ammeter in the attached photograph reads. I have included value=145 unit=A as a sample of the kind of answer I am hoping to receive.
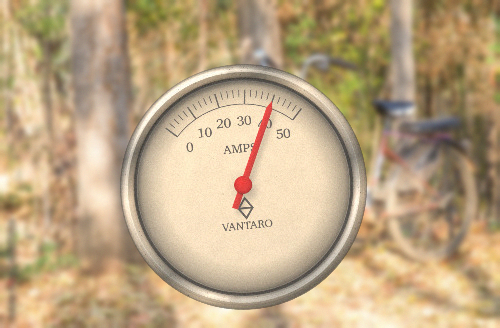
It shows value=40 unit=A
